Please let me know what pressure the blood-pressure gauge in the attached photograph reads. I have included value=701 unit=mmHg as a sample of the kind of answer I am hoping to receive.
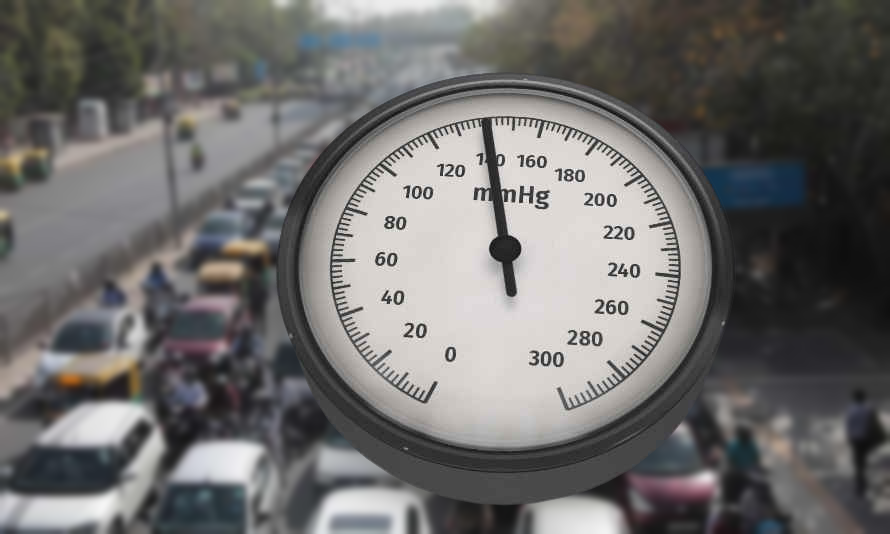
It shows value=140 unit=mmHg
